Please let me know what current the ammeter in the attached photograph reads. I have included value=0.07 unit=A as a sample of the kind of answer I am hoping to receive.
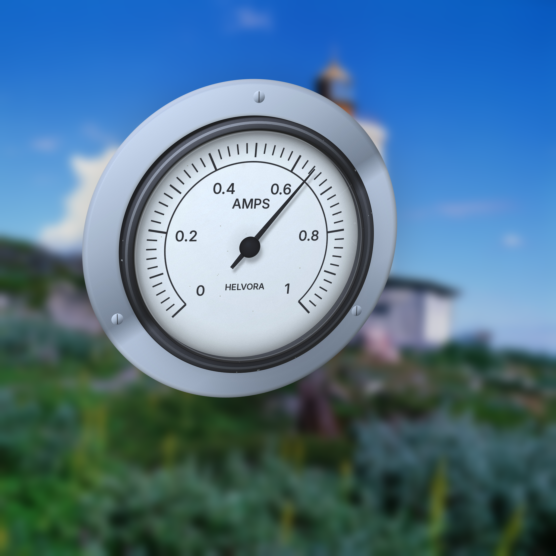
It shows value=0.64 unit=A
